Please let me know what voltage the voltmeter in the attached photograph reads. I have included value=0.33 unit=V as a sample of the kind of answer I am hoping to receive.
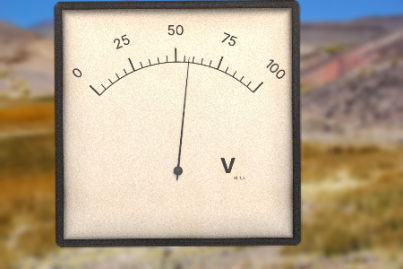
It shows value=57.5 unit=V
